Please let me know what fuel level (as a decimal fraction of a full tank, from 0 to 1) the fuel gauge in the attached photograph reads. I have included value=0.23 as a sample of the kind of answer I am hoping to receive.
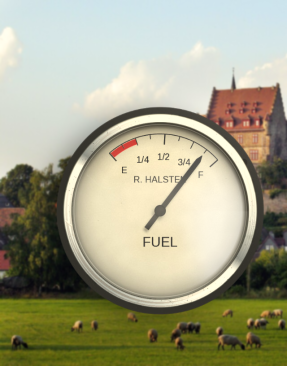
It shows value=0.875
